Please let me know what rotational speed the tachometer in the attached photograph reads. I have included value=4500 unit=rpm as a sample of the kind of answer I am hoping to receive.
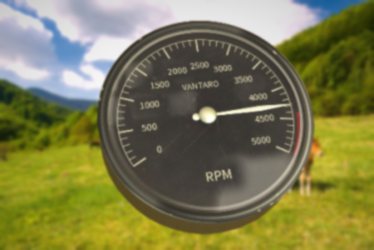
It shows value=4300 unit=rpm
